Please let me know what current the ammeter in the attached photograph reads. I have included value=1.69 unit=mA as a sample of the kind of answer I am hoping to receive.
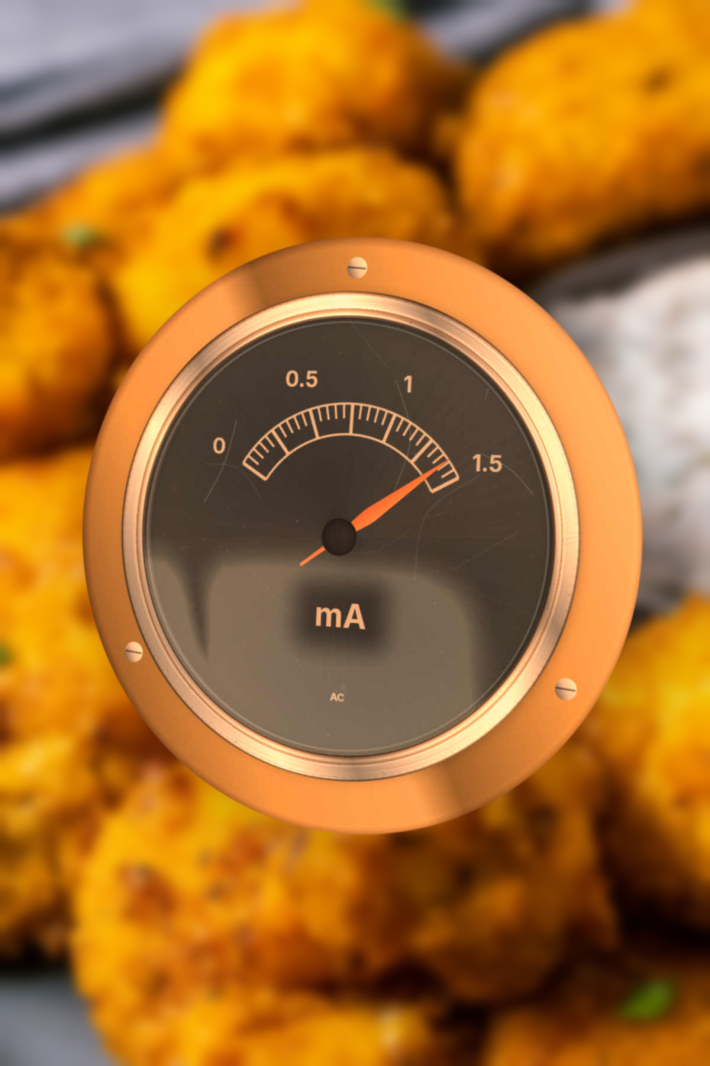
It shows value=1.4 unit=mA
